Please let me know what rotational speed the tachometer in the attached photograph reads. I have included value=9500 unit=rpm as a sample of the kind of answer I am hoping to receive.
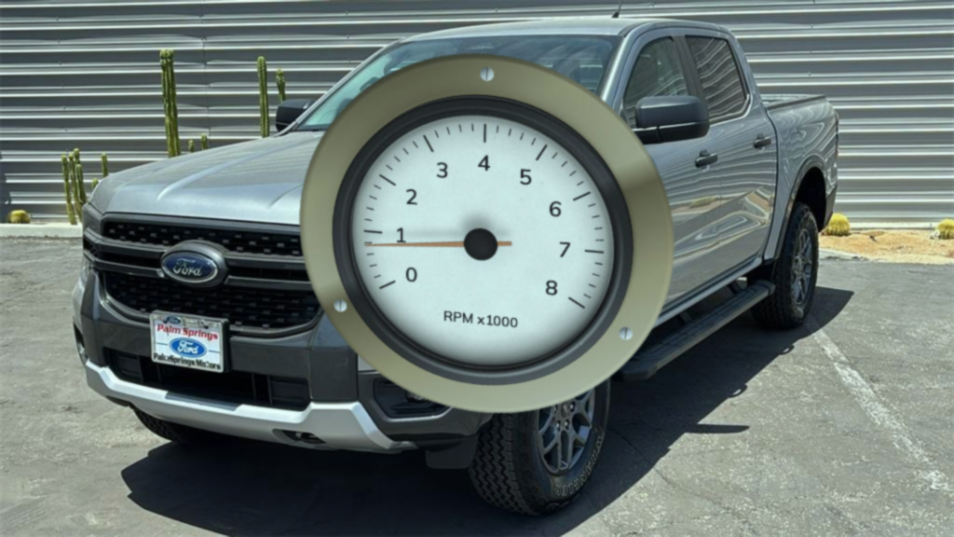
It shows value=800 unit=rpm
